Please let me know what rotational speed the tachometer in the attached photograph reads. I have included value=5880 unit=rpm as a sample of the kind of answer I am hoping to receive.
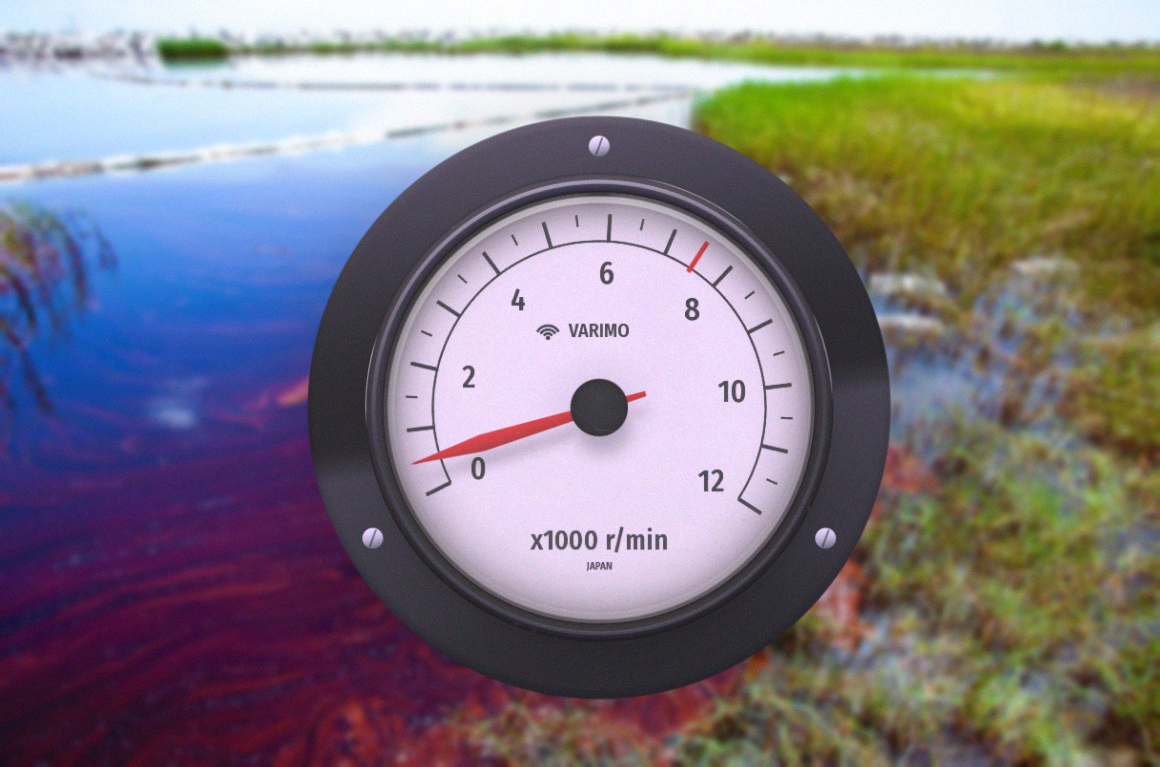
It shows value=500 unit=rpm
